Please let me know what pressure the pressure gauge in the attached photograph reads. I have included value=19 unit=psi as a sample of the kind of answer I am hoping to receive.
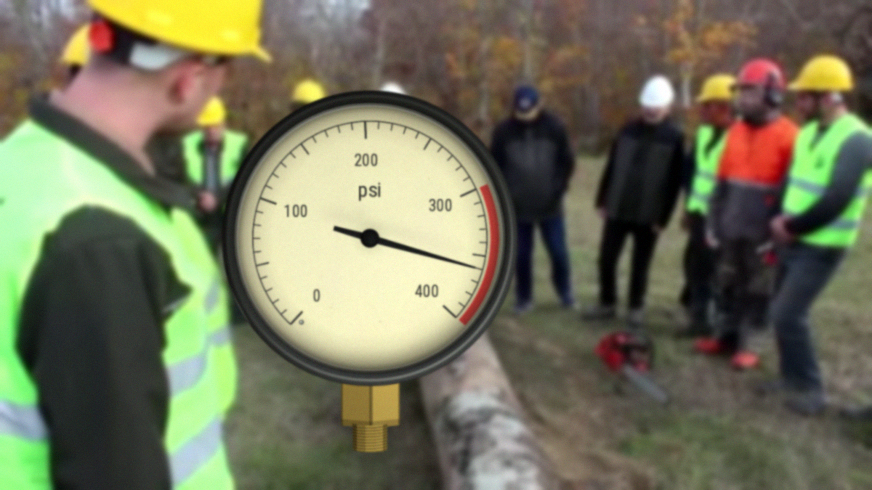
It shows value=360 unit=psi
